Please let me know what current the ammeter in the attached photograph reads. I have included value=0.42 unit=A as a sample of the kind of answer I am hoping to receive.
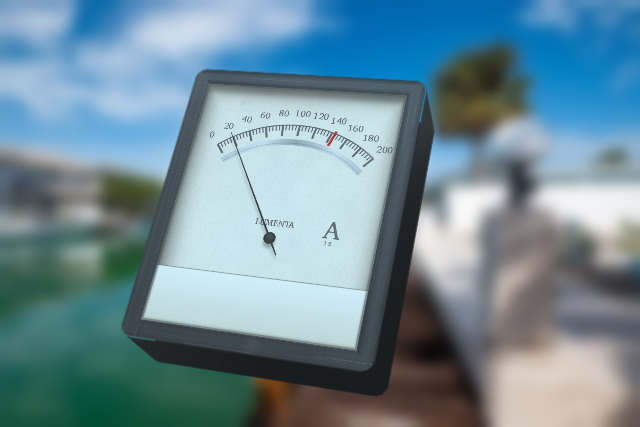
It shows value=20 unit=A
